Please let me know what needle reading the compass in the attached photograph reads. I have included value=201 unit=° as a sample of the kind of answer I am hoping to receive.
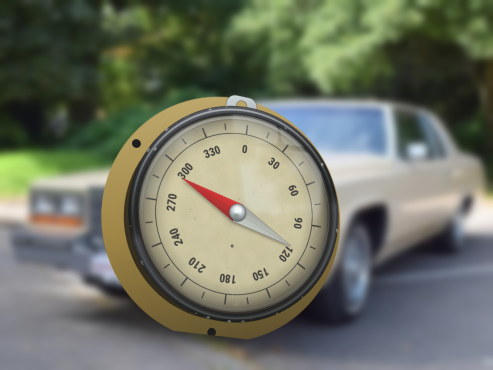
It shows value=292.5 unit=°
